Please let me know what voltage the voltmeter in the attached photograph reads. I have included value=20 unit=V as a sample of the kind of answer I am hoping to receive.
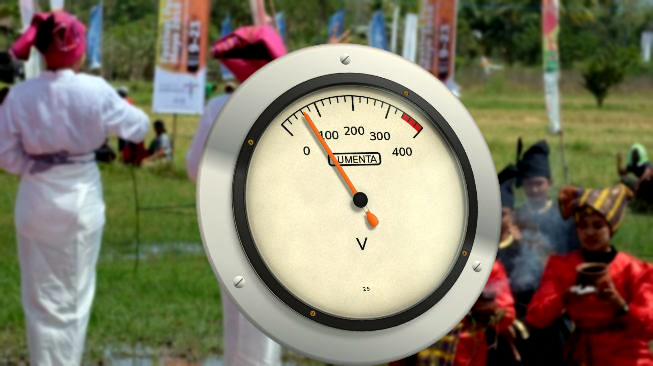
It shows value=60 unit=V
